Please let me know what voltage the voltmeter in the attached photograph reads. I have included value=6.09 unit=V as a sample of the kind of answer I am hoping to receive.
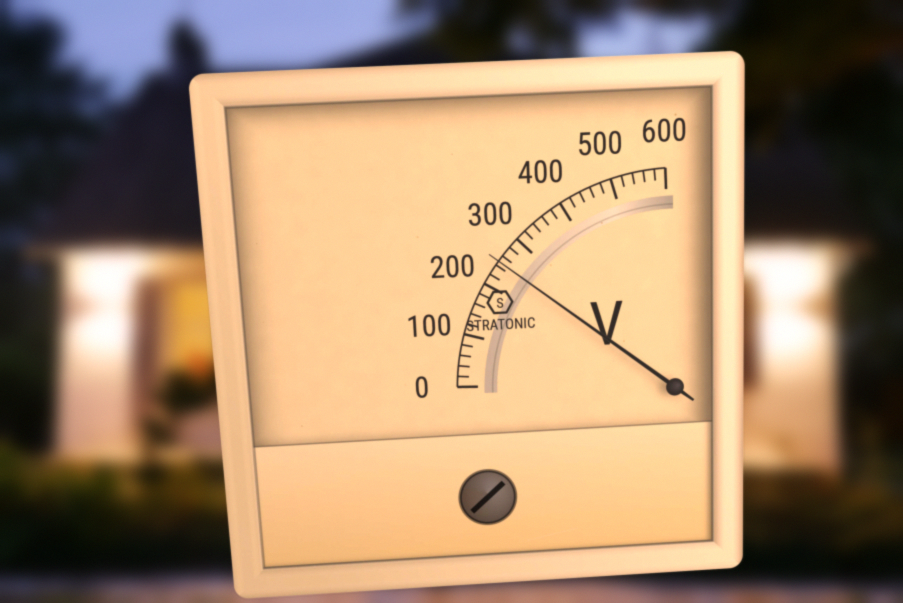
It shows value=250 unit=V
